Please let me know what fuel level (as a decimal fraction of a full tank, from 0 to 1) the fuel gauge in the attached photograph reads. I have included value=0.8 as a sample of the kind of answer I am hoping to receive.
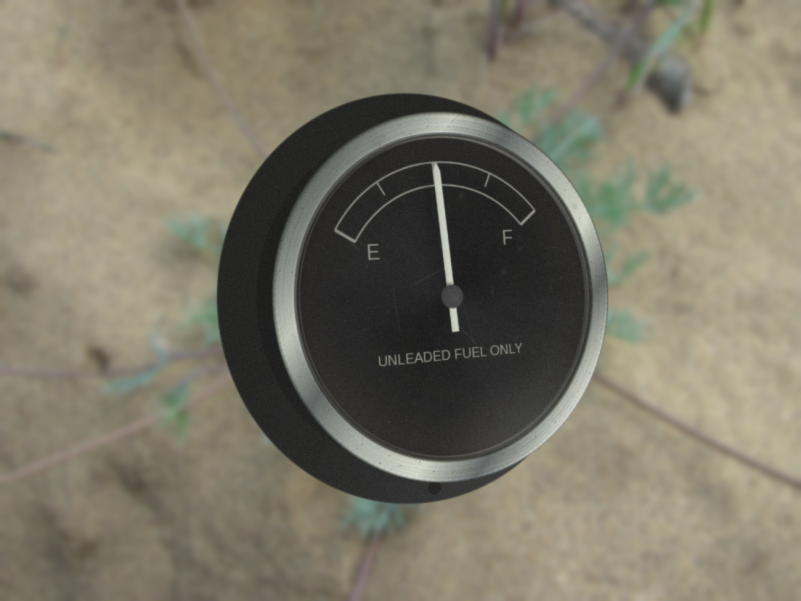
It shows value=0.5
